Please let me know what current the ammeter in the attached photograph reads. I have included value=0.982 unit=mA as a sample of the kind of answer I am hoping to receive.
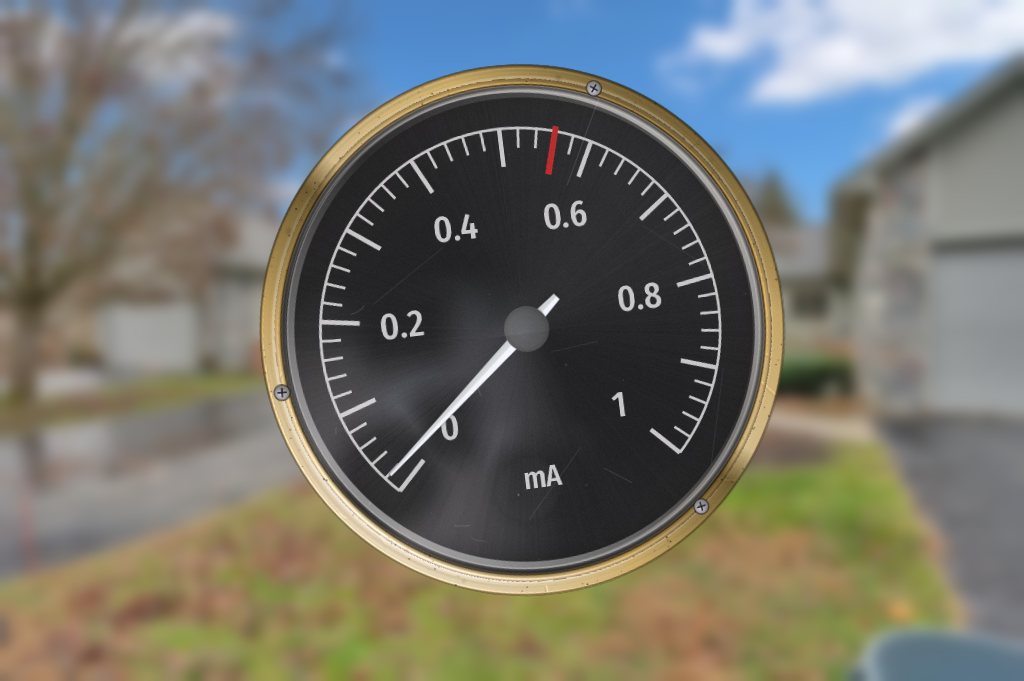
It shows value=0.02 unit=mA
